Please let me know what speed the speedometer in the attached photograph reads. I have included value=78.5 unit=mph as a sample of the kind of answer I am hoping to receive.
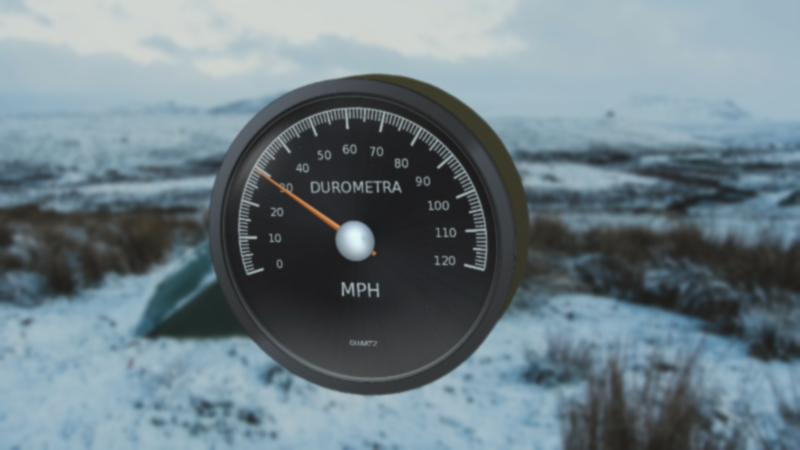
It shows value=30 unit=mph
